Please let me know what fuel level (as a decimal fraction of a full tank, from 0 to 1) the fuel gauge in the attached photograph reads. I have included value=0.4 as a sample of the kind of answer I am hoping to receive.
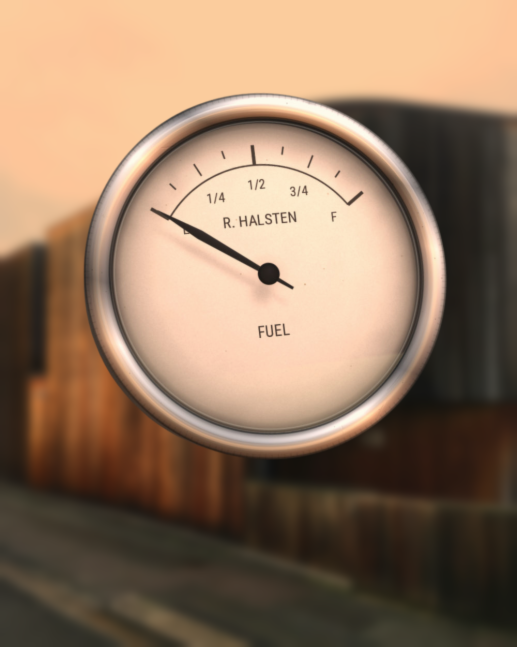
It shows value=0
